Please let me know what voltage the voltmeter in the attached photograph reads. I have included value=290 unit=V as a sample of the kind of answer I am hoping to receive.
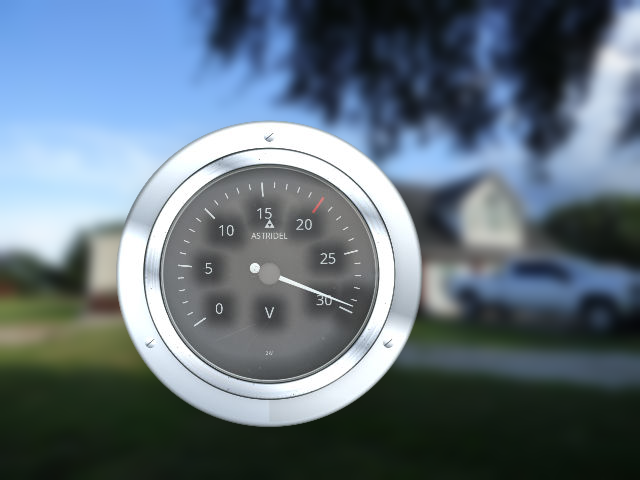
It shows value=29.5 unit=V
